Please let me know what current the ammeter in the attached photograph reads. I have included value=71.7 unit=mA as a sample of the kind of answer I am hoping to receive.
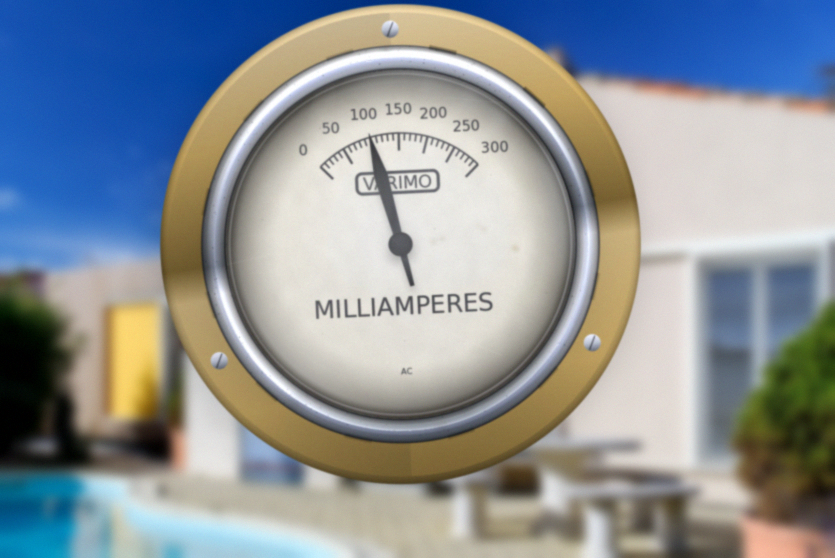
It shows value=100 unit=mA
